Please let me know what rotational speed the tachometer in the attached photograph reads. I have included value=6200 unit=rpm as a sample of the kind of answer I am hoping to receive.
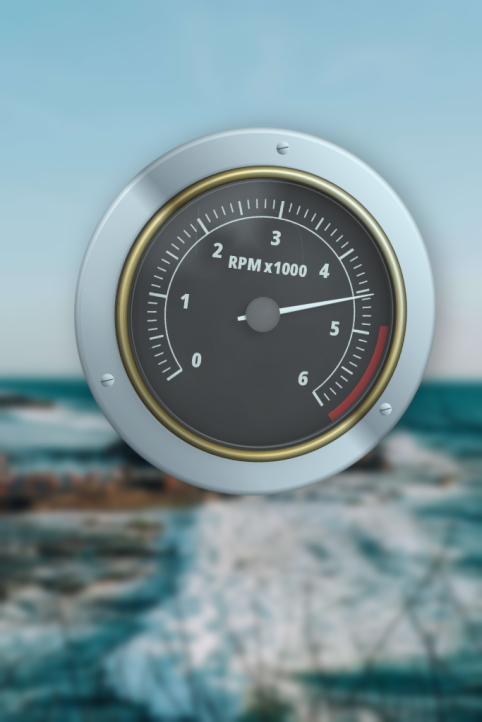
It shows value=4550 unit=rpm
